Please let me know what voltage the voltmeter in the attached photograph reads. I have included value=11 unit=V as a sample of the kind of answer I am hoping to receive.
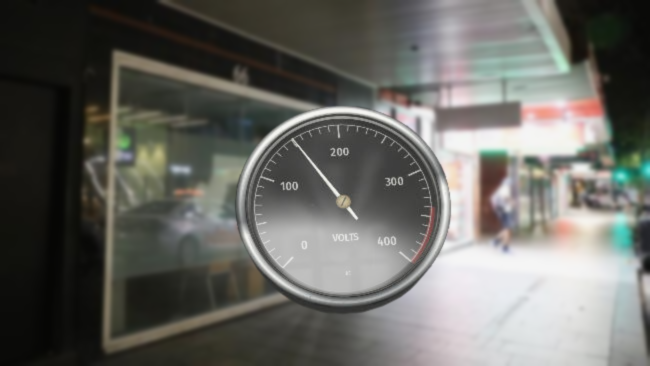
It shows value=150 unit=V
